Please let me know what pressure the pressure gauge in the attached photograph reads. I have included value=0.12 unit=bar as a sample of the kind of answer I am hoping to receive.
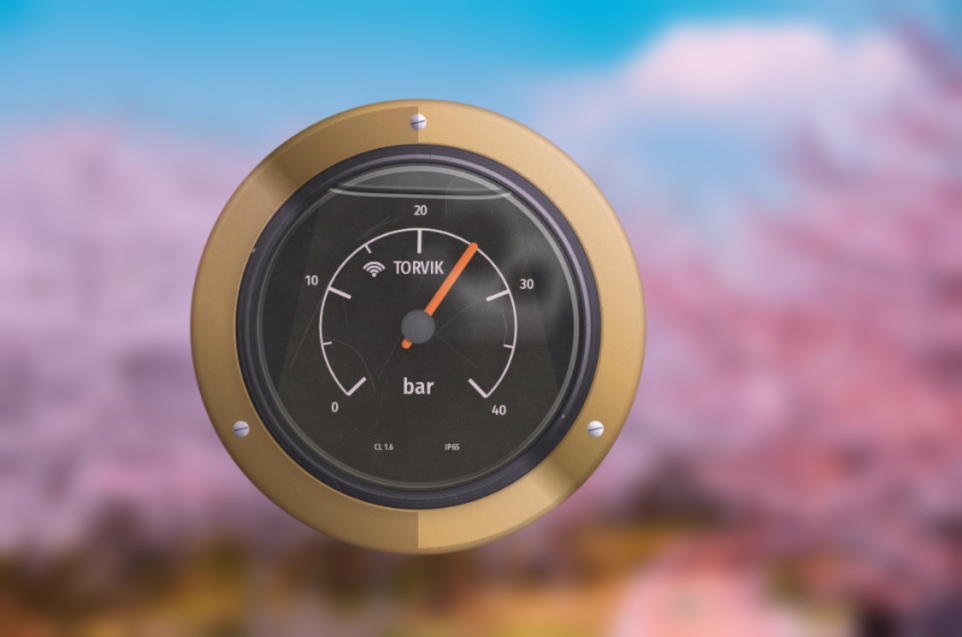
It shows value=25 unit=bar
